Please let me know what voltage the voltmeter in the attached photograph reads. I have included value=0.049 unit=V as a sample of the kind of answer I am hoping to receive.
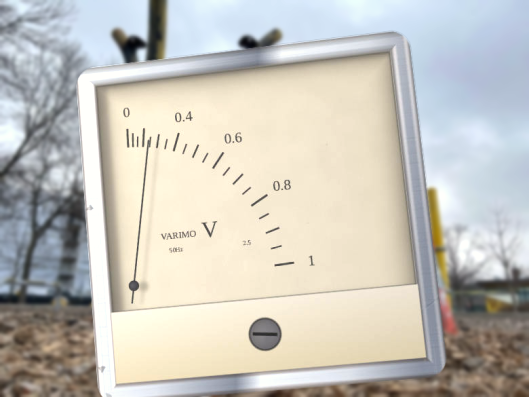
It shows value=0.25 unit=V
